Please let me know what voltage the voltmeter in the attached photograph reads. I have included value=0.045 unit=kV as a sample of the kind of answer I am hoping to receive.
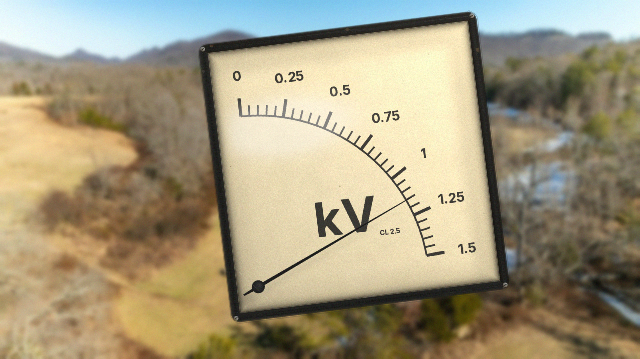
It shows value=1.15 unit=kV
